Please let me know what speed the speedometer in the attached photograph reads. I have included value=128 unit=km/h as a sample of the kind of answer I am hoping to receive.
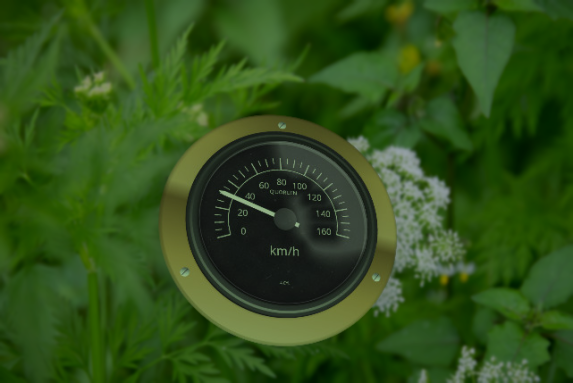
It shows value=30 unit=km/h
